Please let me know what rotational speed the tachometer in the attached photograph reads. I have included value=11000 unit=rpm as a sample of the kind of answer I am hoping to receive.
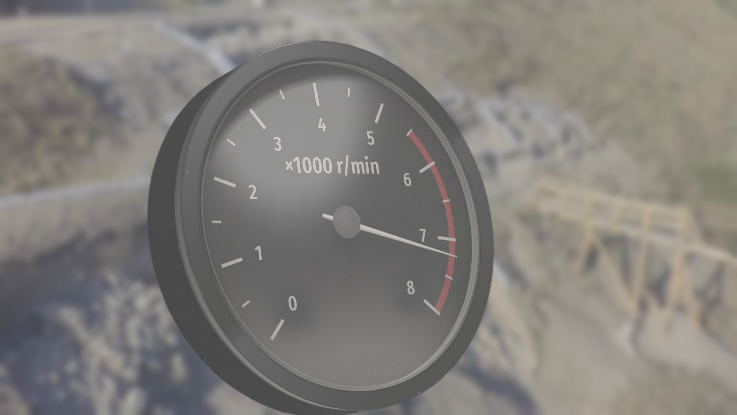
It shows value=7250 unit=rpm
